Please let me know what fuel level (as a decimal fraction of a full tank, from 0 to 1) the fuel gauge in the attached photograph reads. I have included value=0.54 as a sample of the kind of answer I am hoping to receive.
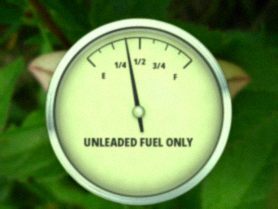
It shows value=0.375
